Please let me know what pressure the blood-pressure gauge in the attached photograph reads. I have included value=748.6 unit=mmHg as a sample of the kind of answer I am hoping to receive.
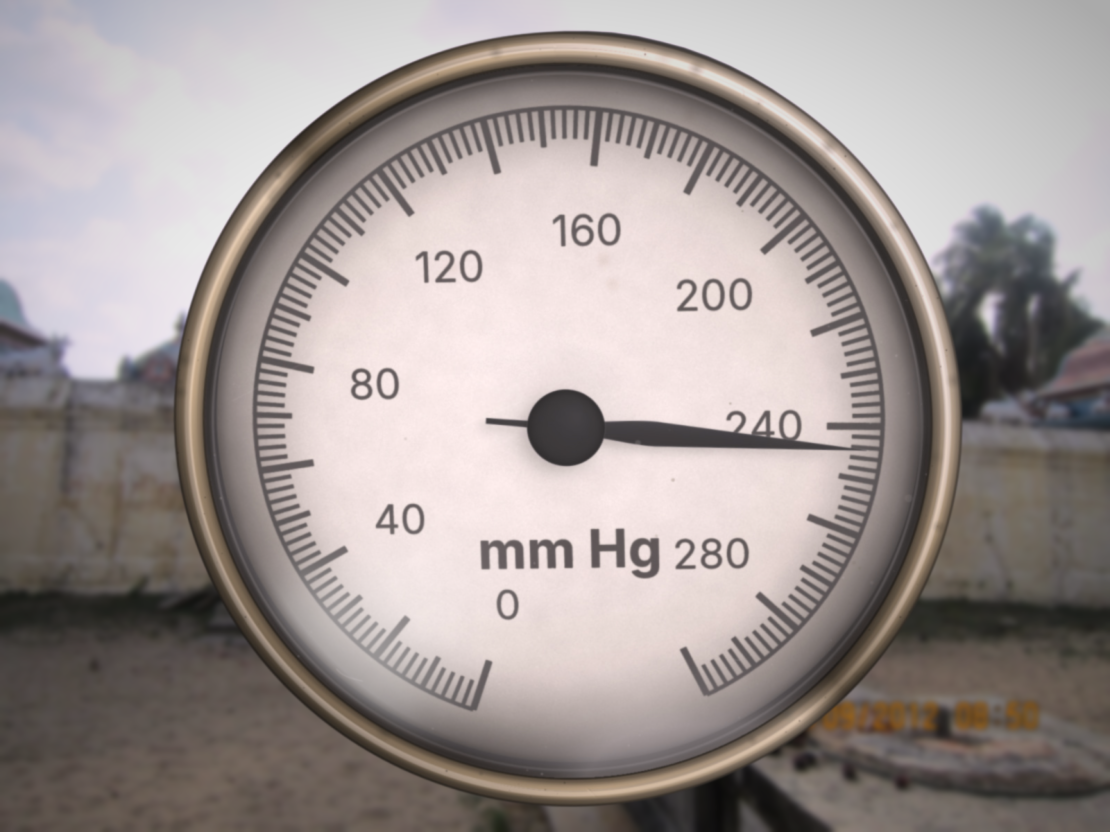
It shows value=244 unit=mmHg
